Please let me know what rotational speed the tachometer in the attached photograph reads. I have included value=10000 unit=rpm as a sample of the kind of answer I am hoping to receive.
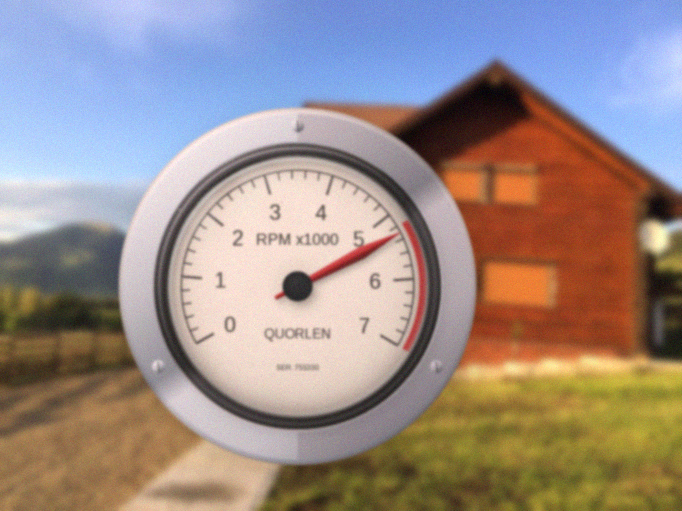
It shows value=5300 unit=rpm
